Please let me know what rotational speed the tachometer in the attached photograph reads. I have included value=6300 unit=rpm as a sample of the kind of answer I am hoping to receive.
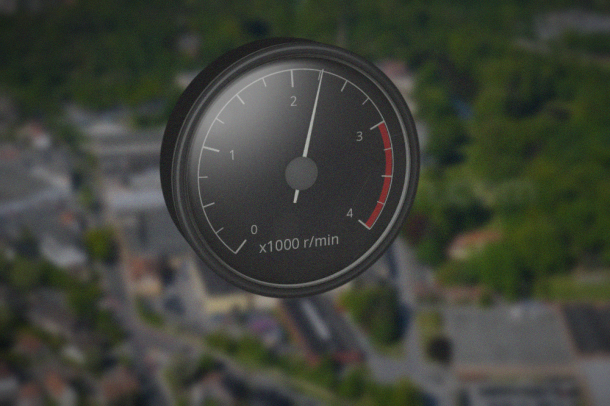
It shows value=2250 unit=rpm
